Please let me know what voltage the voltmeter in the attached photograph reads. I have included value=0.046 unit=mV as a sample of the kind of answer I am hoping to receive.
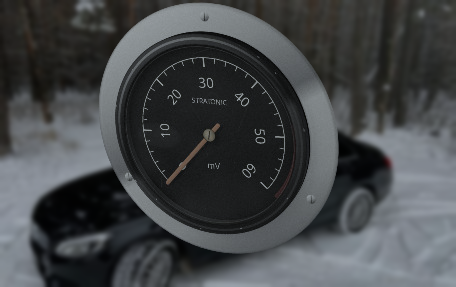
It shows value=0 unit=mV
